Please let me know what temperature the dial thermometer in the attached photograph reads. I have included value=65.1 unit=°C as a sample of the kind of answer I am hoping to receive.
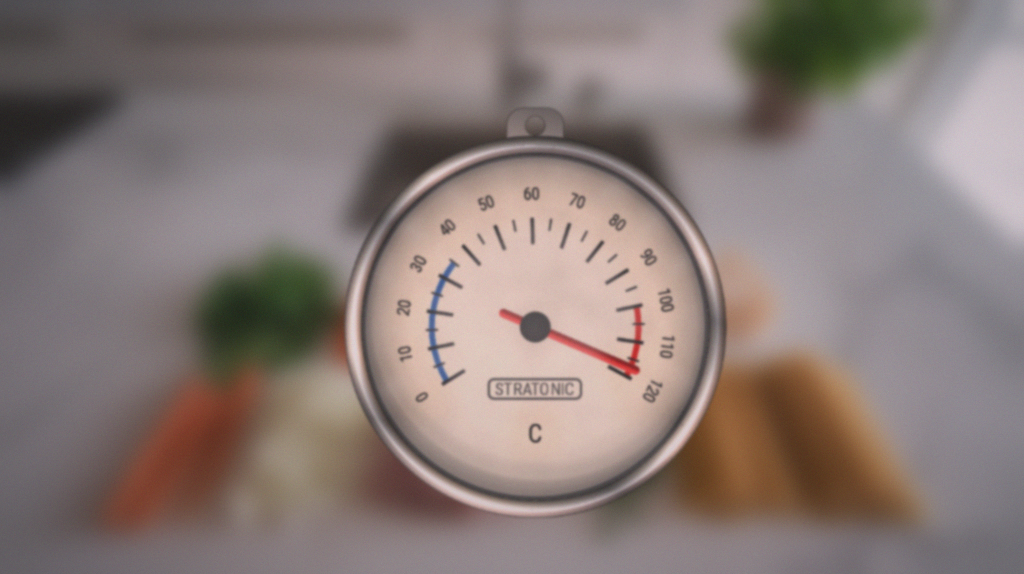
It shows value=117.5 unit=°C
